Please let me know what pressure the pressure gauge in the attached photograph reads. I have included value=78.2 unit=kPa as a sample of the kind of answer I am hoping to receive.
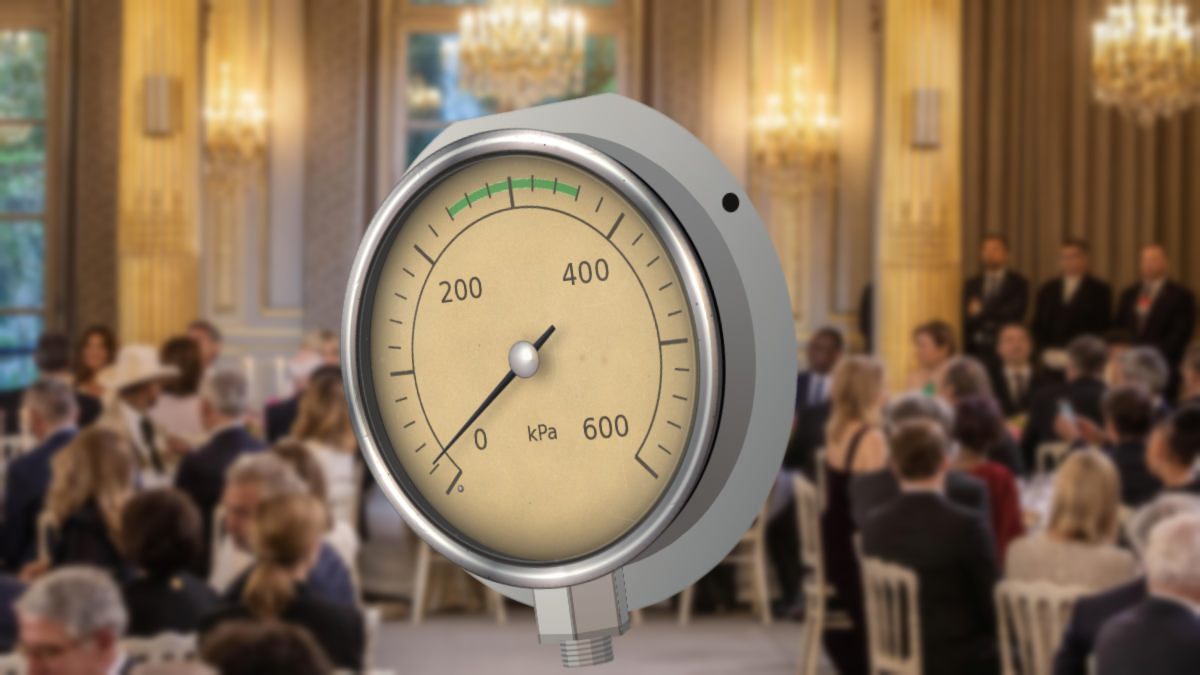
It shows value=20 unit=kPa
